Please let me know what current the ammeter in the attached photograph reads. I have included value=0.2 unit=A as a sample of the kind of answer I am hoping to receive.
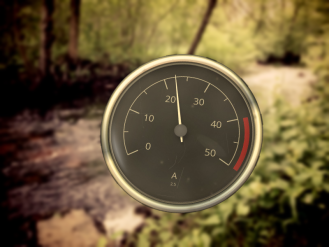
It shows value=22.5 unit=A
